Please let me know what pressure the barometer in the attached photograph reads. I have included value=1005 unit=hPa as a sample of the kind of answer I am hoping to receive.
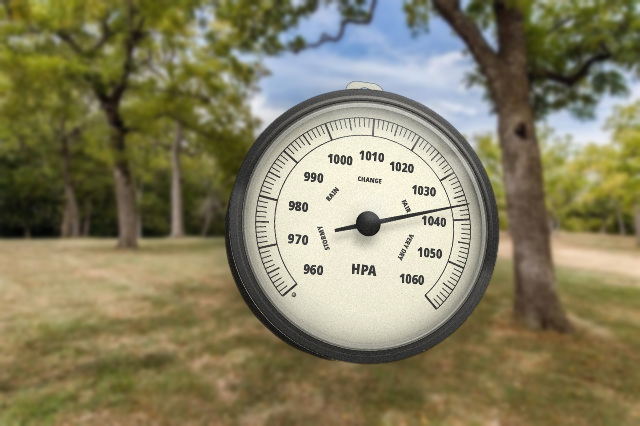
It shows value=1037 unit=hPa
